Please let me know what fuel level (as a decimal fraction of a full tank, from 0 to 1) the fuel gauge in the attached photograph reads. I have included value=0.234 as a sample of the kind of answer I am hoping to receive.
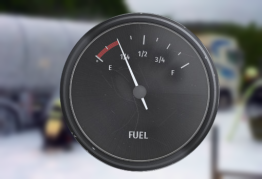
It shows value=0.25
